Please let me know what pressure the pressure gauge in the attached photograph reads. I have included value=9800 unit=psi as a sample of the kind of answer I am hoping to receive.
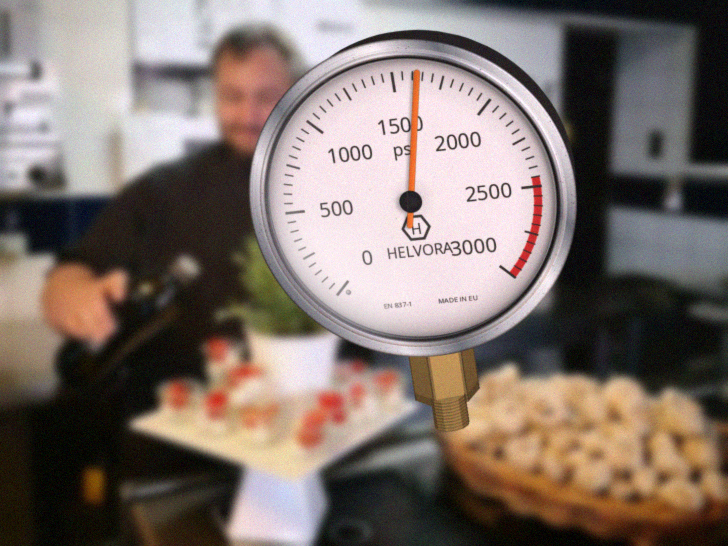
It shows value=1625 unit=psi
